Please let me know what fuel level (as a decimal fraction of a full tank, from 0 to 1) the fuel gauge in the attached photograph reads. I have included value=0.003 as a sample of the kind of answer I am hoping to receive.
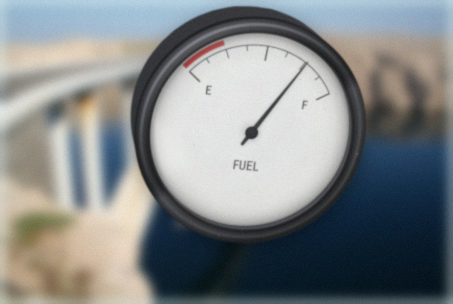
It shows value=0.75
